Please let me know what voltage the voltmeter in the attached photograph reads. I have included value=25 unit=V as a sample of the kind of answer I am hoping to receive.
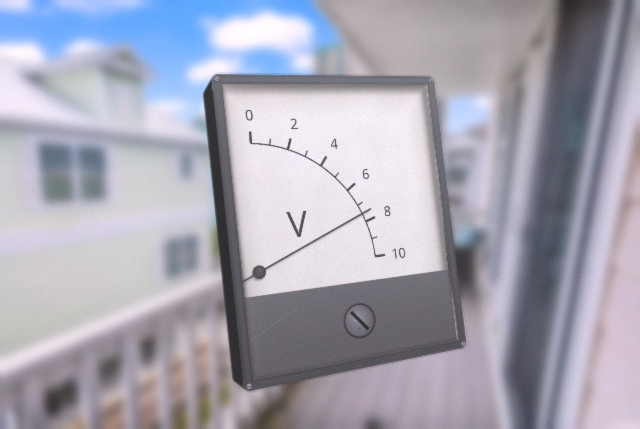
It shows value=7.5 unit=V
